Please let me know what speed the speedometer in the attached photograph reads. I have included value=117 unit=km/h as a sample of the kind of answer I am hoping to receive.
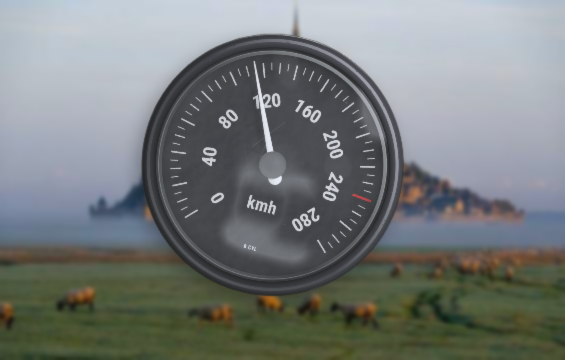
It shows value=115 unit=km/h
